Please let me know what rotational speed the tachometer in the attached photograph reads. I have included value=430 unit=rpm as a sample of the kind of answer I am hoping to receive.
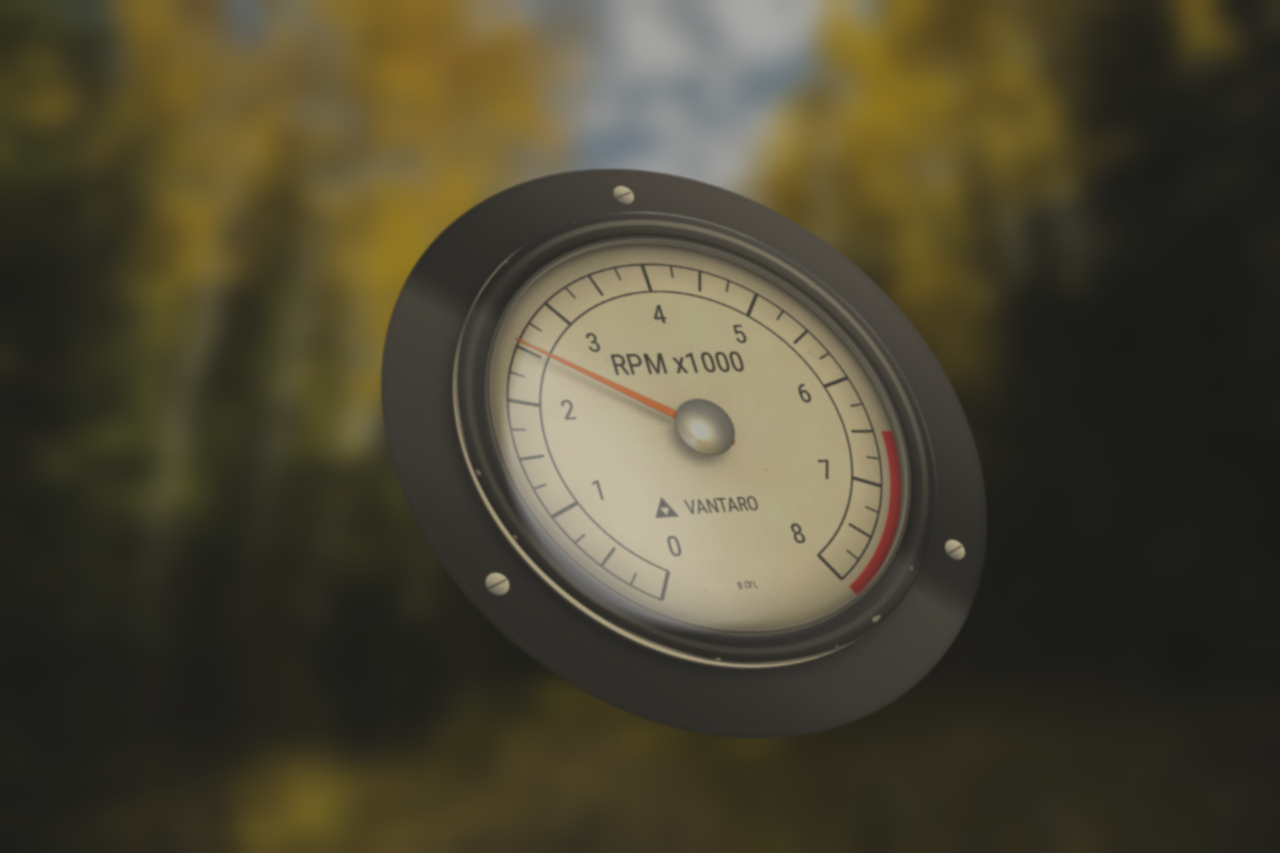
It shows value=2500 unit=rpm
